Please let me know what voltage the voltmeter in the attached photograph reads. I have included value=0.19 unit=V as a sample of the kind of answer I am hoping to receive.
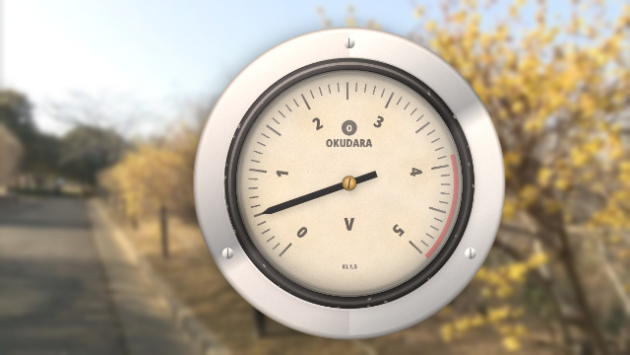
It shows value=0.5 unit=V
